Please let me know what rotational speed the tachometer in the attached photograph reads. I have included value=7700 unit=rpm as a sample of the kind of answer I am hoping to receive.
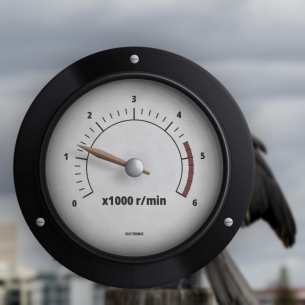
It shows value=1300 unit=rpm
